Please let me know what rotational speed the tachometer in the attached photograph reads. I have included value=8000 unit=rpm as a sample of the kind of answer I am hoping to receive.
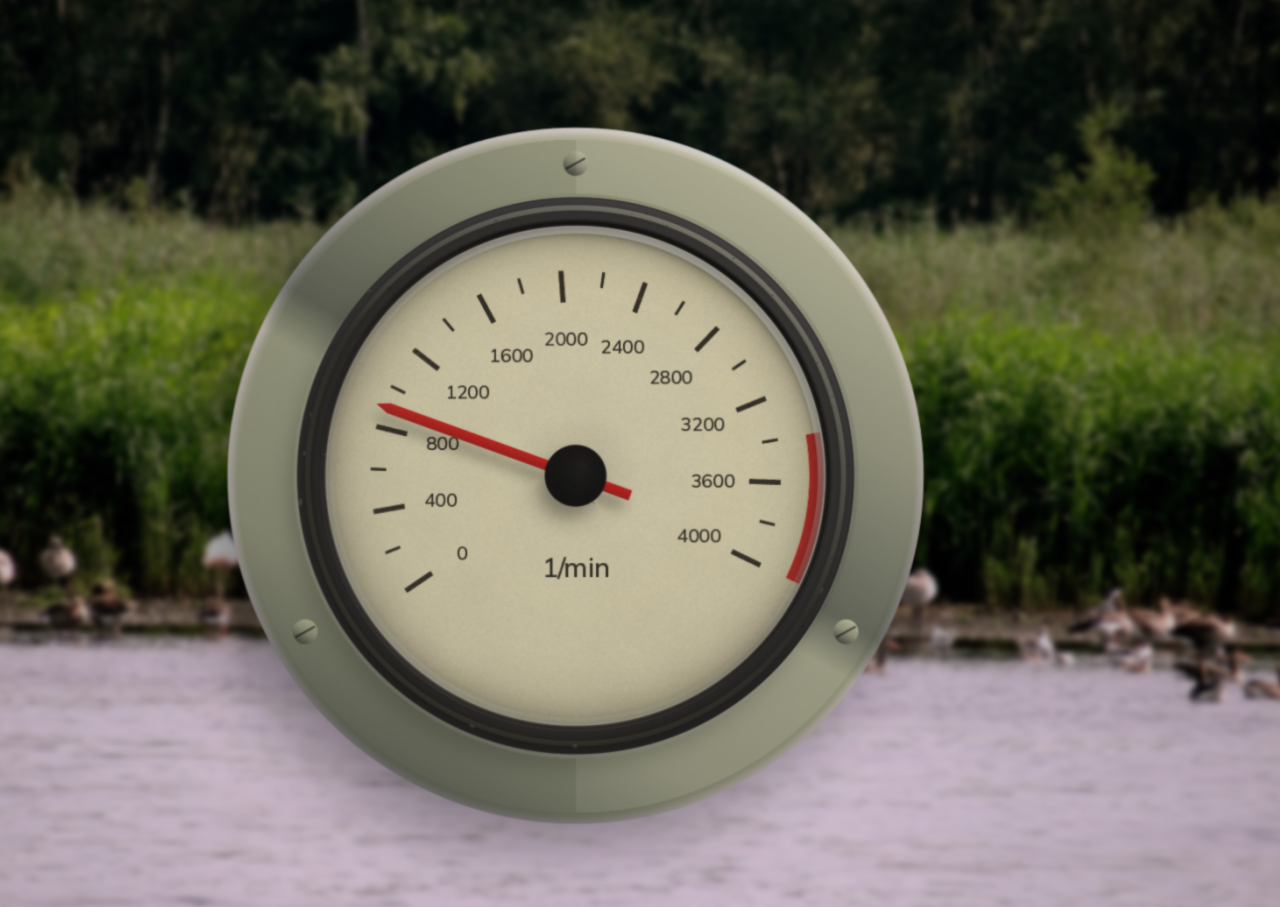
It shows value=900 unit=rpm
